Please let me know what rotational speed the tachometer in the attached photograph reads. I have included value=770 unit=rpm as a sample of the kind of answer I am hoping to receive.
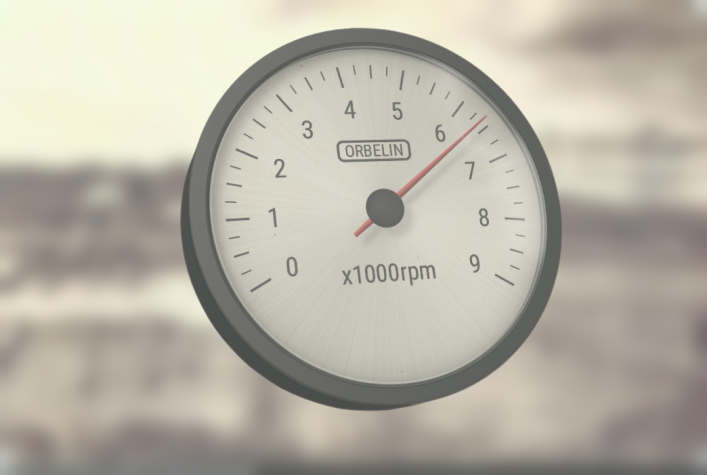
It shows value=6375 unit=rpm
